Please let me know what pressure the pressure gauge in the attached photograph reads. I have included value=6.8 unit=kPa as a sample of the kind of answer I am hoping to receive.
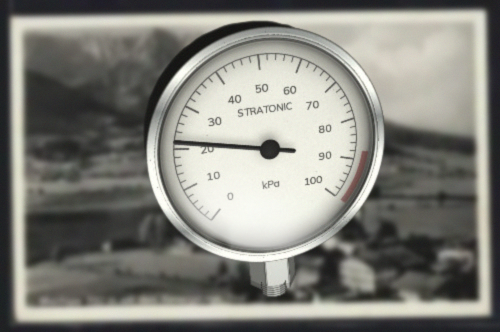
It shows value=22 unit=kPa
